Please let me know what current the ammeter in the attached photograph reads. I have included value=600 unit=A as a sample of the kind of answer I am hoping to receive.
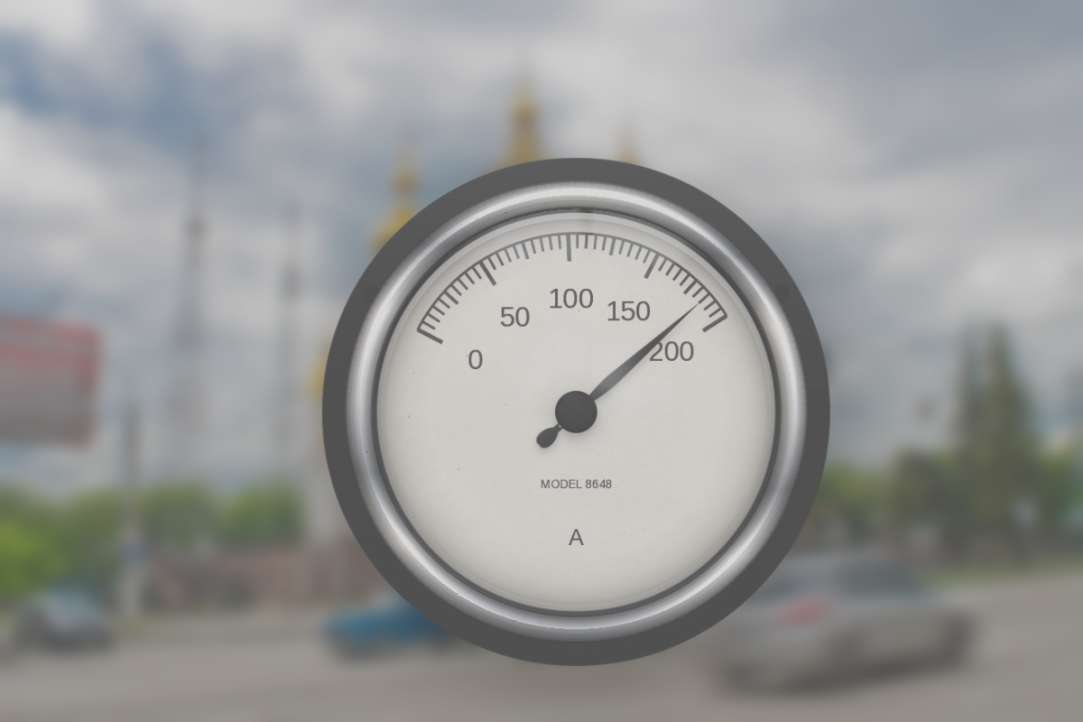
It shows value=185 unit=A
